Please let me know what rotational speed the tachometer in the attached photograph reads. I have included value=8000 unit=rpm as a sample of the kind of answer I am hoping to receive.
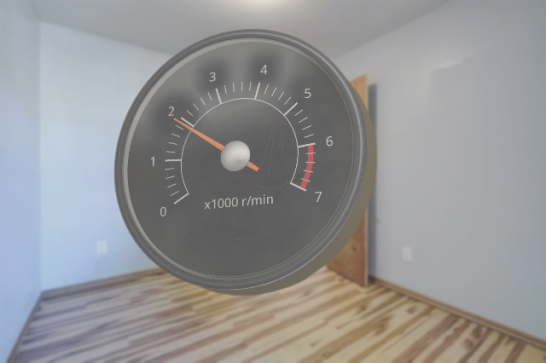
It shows value=1900 unit=rpm
